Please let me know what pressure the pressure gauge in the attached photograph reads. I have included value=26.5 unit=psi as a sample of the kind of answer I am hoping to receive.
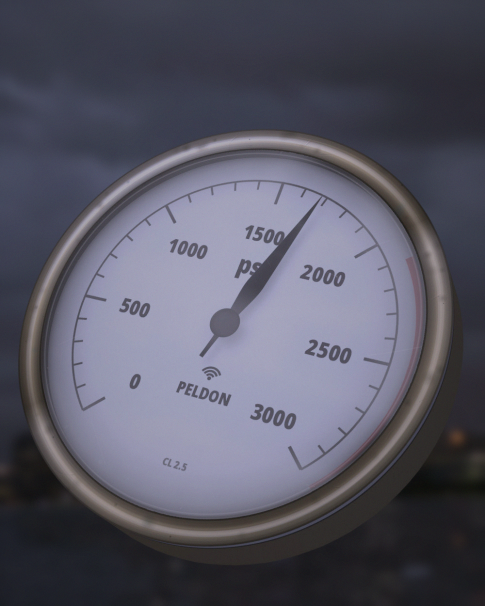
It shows value=1700 unit=psi
